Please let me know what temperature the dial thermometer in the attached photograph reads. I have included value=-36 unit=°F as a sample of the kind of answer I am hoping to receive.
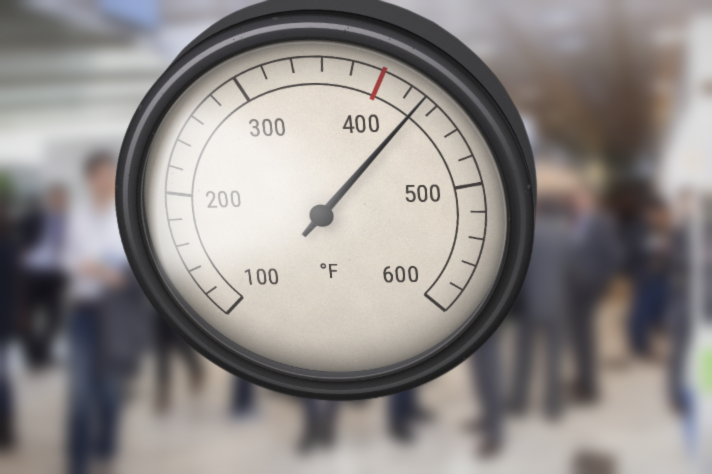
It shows value=430 unit=°F
